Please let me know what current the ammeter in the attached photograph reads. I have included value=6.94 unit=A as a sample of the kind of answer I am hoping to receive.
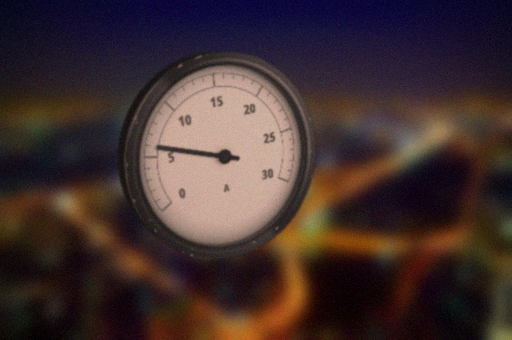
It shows value=6 unit=A
